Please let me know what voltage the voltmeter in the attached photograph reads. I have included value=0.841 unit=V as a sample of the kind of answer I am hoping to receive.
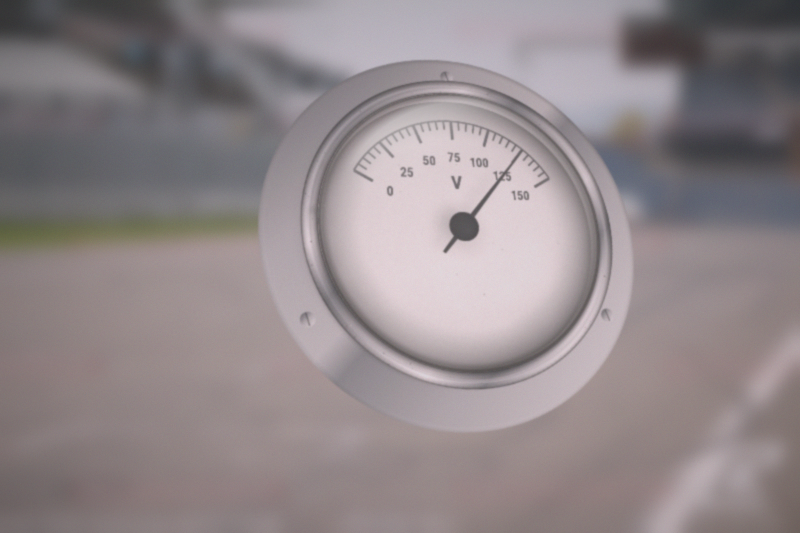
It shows value=125 unit=V
